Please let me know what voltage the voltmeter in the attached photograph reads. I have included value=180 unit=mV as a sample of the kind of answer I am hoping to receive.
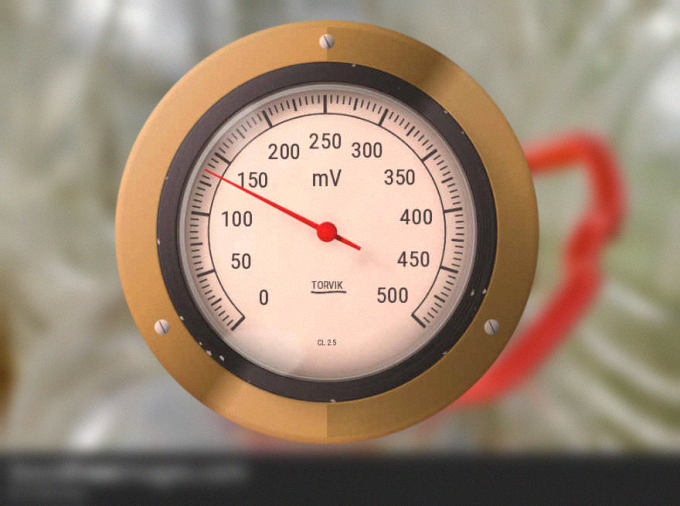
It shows value=135 unit=mV
